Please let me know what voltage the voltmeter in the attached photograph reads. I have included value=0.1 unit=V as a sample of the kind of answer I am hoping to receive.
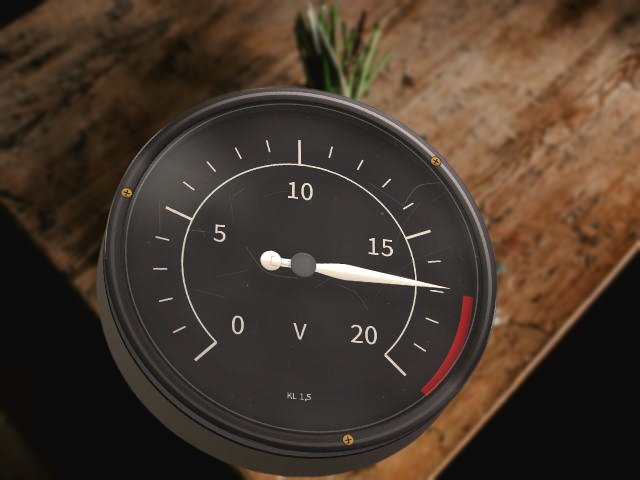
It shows value=17 unit=V
